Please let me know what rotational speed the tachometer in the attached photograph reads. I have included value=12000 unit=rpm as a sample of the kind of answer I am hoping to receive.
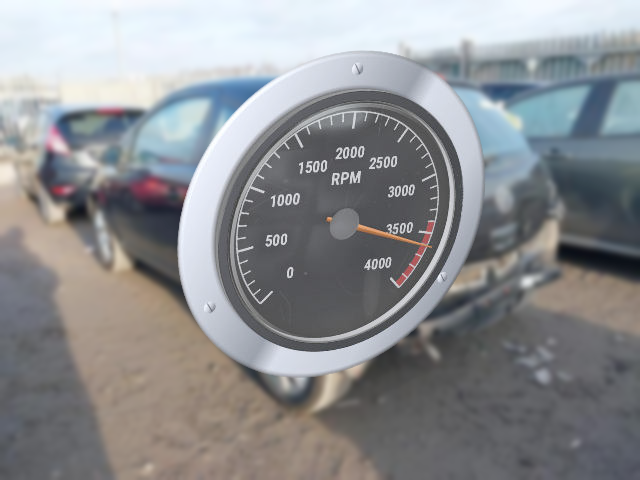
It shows value=3600 unit=rpm
